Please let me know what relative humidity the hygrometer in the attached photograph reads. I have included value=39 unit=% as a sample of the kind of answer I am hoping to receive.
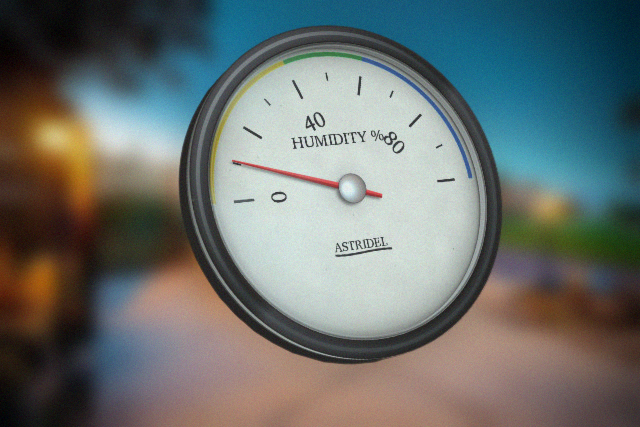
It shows value=10 unit=%
